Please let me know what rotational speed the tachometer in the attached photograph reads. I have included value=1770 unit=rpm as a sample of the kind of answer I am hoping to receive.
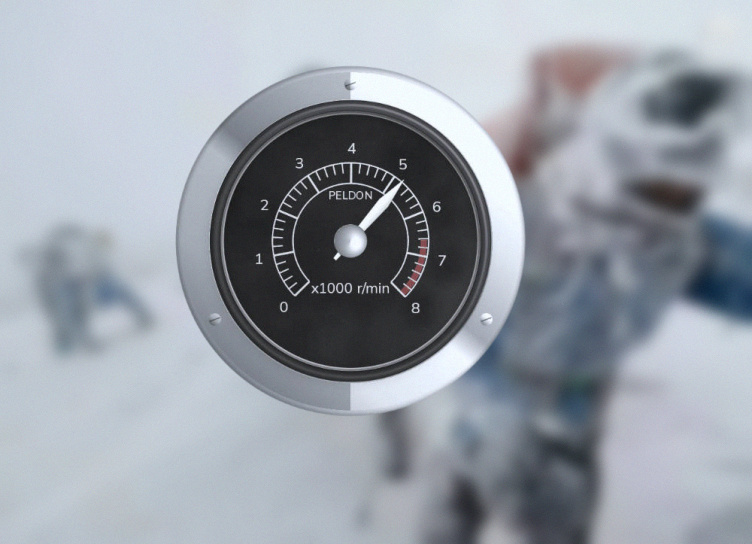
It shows value=5200 unit=rpm
